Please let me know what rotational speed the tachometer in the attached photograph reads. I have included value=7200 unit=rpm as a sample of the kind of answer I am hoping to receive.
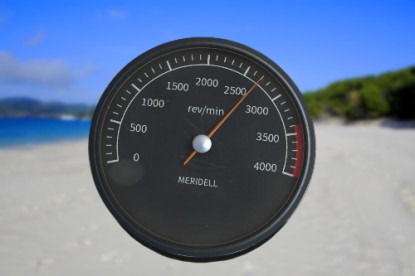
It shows value=2700 unit=rpm
